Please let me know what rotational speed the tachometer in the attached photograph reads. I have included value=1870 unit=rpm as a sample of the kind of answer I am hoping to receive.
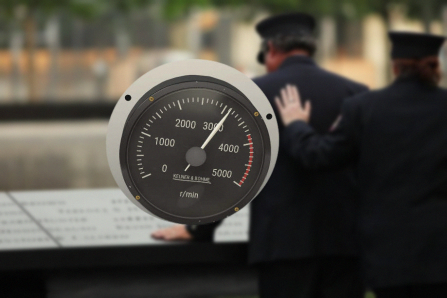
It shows value=3100 unit=rpm
